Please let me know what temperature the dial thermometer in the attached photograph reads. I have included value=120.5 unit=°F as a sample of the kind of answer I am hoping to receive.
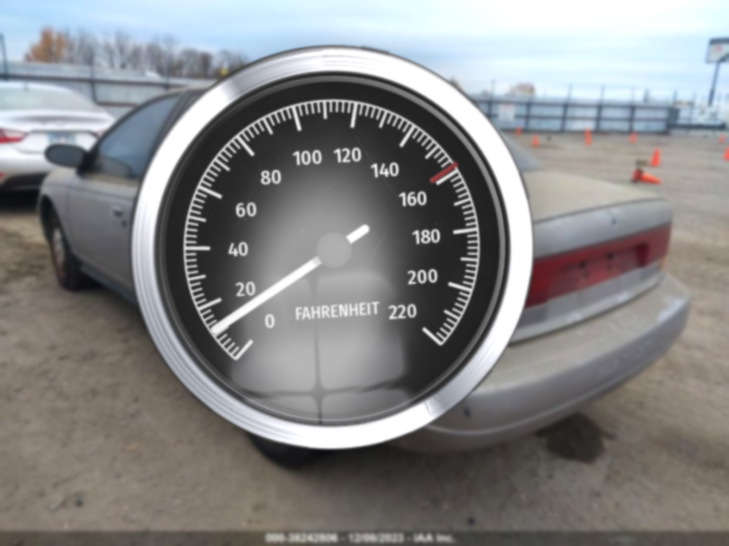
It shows value=12 unit=°F
